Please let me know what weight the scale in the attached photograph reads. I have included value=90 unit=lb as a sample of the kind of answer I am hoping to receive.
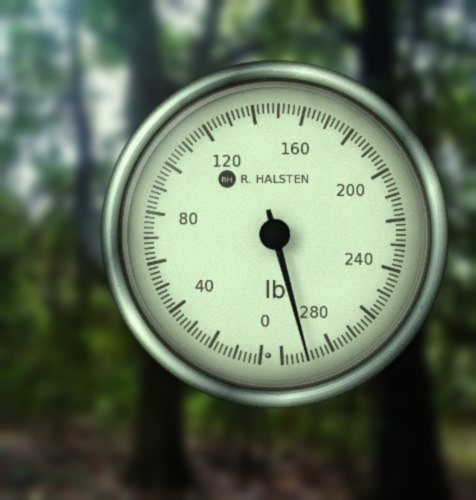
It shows value=290 unit=lb
